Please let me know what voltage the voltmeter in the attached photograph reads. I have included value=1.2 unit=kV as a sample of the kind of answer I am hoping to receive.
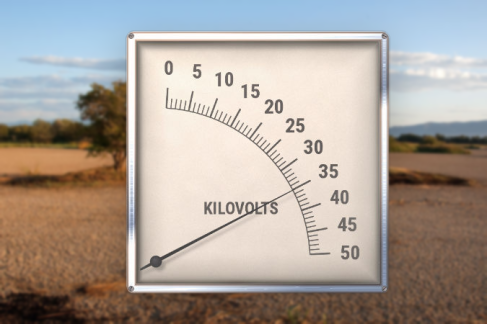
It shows value=35 unit=kV
